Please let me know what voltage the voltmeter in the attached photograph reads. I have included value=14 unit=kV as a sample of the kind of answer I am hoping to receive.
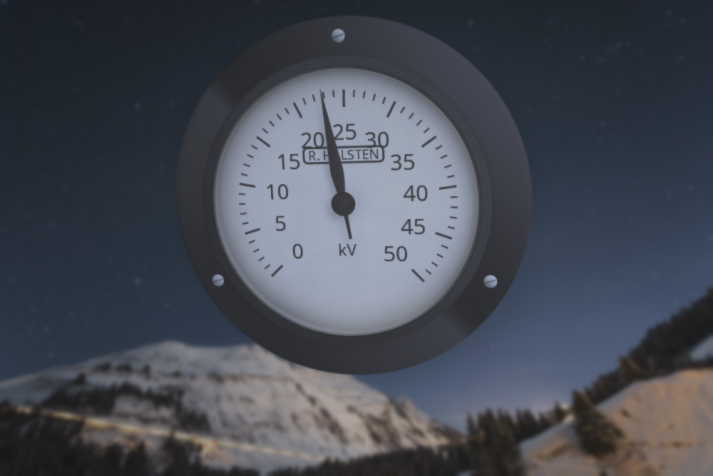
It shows value=23 unit=kV
